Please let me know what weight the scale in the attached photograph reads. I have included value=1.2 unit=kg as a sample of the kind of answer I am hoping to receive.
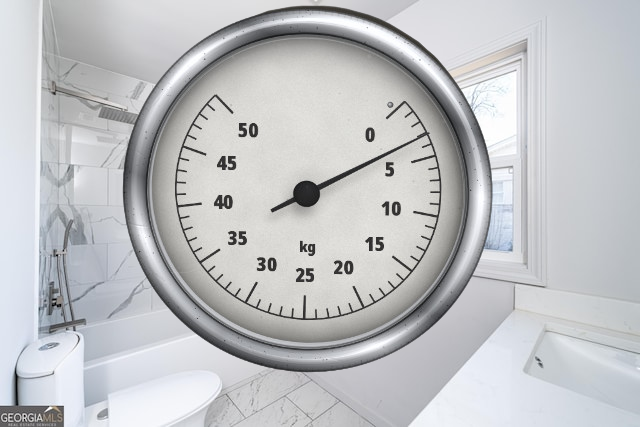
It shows value=3 unit=kg
